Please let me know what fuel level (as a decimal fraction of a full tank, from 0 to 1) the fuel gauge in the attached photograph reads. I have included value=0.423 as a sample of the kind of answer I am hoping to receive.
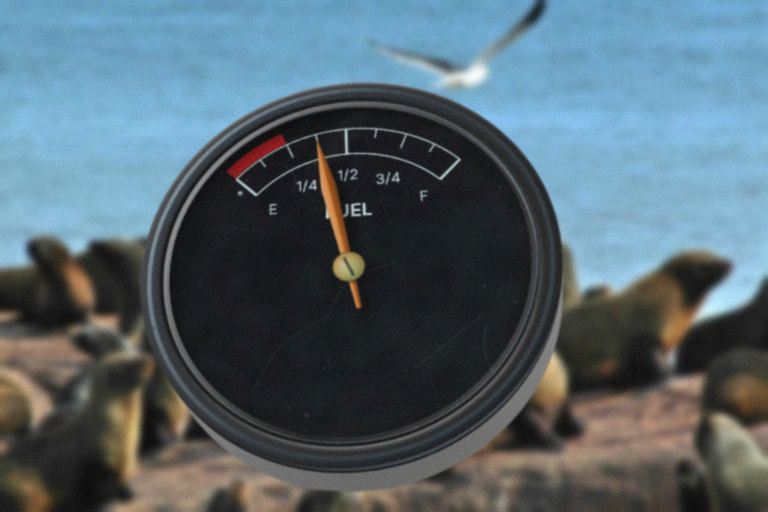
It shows value=0.375
